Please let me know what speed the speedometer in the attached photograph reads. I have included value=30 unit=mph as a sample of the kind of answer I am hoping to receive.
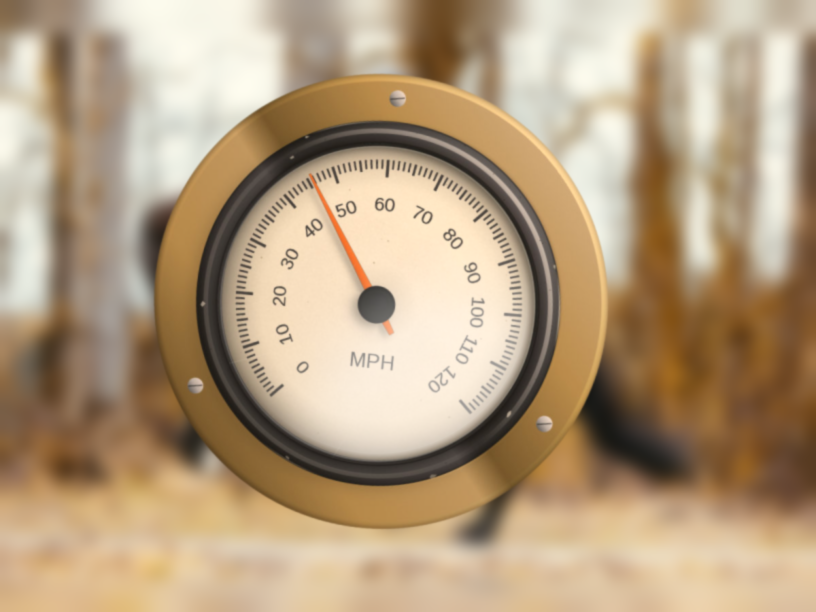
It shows value=46 unit=mph
